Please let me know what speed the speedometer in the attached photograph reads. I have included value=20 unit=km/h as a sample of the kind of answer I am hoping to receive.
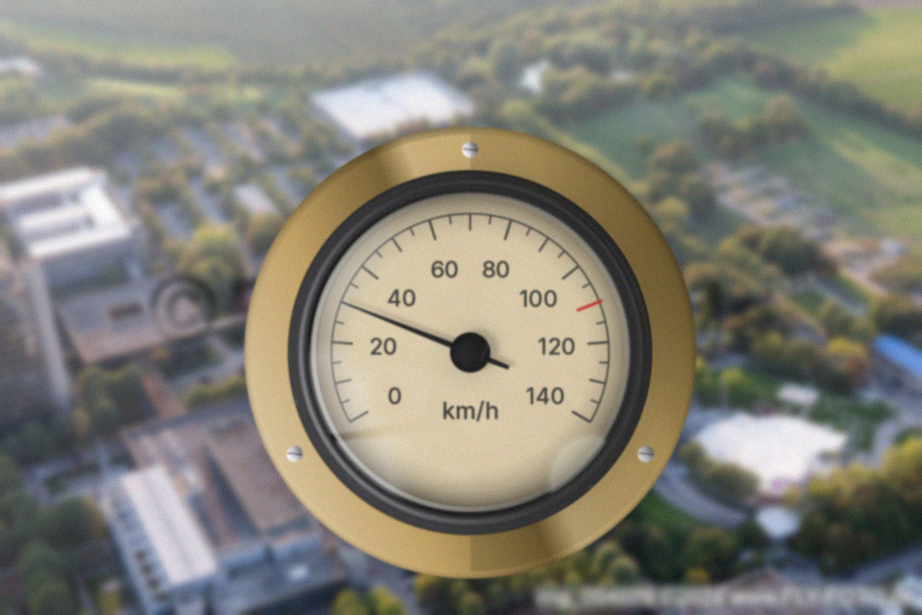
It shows value=30 unit=km/h
